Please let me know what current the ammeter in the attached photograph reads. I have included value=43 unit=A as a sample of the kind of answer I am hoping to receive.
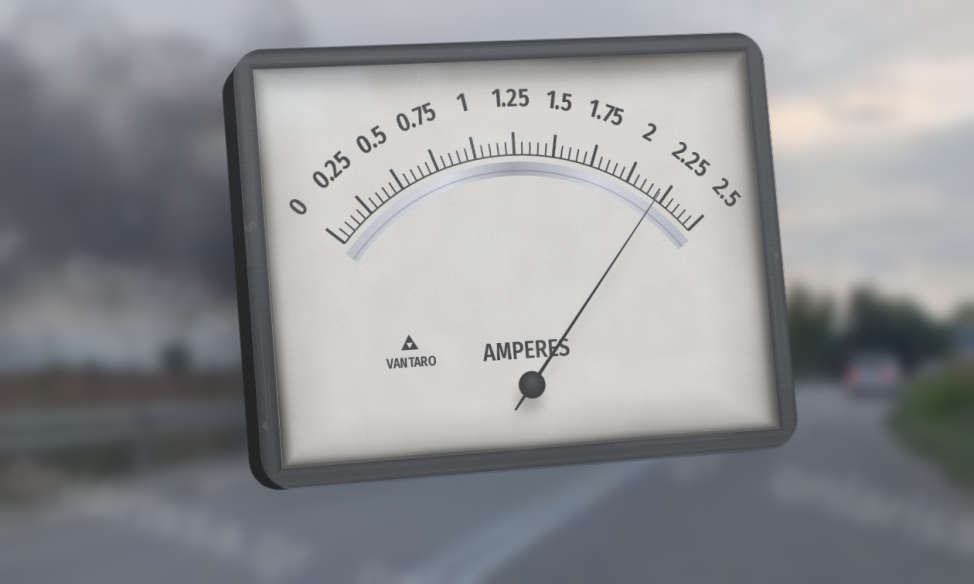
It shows value=2.2 unit=A
